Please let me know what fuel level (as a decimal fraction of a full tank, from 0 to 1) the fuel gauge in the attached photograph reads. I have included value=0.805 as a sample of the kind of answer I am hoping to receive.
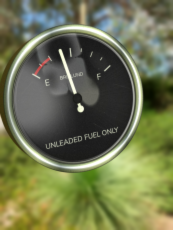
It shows value=0.375
